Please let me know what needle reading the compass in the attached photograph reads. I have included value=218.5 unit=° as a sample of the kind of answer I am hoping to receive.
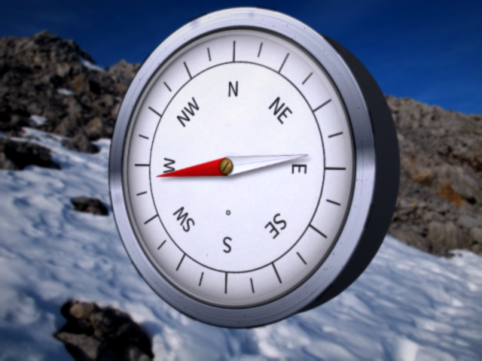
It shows value=262.5 unit=°
